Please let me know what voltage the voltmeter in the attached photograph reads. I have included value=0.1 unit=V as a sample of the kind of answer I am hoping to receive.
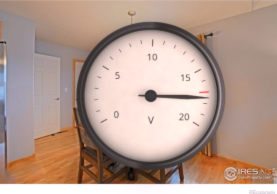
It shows value=17.5 unit=V
